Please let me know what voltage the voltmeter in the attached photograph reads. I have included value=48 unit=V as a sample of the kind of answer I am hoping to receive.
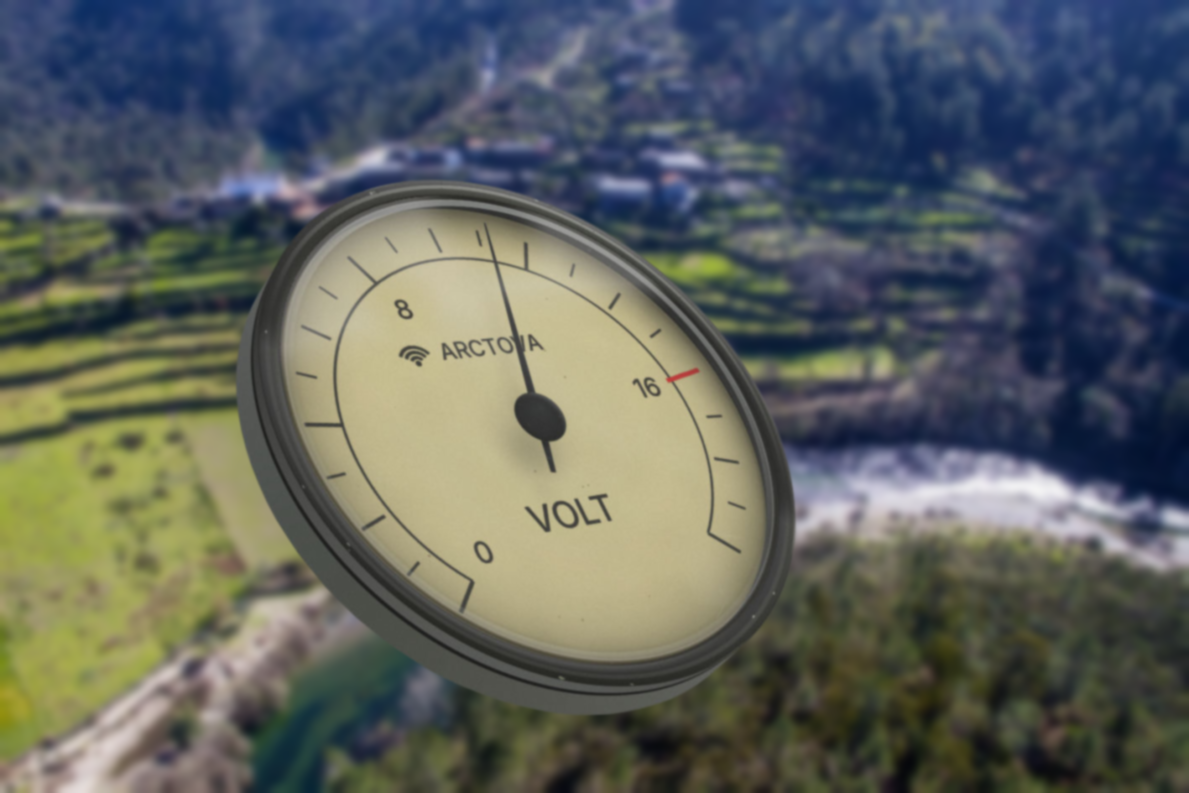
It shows value=11 unit=V
